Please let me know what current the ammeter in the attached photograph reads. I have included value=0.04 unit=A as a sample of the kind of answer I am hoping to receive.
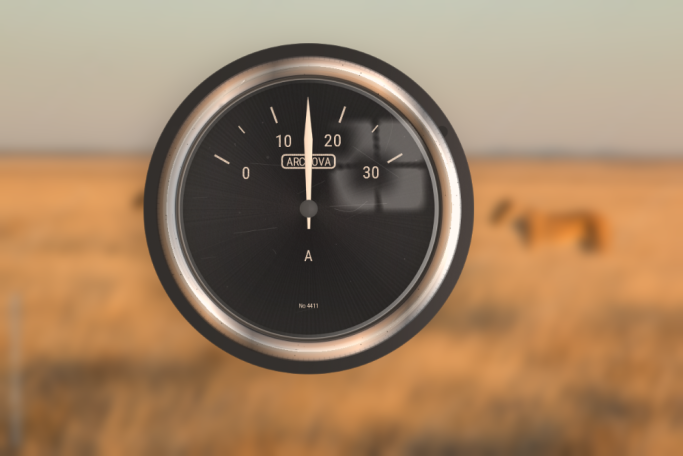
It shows value=15 unit=A
